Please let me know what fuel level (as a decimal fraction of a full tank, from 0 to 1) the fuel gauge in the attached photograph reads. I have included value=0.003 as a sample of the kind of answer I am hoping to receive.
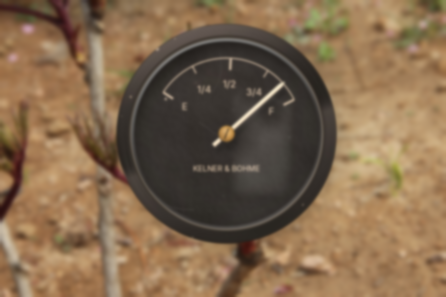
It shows value=0.875
